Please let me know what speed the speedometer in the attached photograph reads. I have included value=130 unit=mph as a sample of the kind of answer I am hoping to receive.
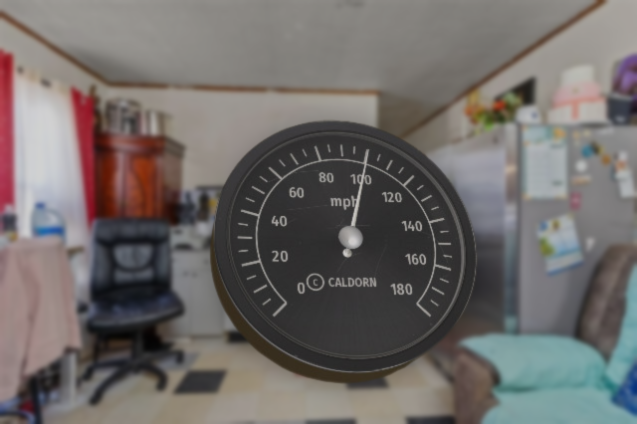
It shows value=100 unit=mph
